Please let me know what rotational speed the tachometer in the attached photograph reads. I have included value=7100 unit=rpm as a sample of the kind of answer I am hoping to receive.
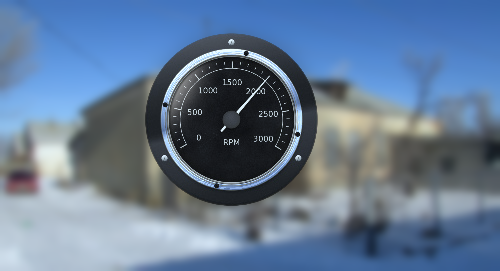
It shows value=2000 unit=rpm
